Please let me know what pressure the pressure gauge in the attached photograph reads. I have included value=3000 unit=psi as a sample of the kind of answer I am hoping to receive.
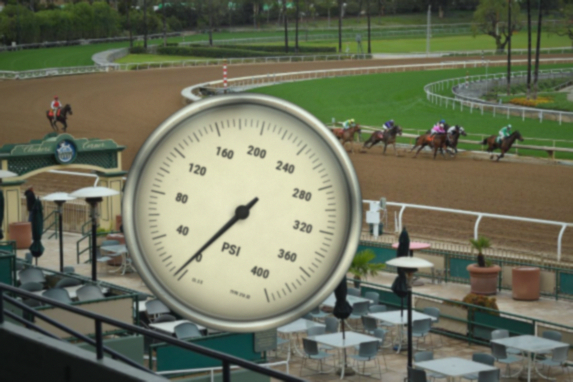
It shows value=5 unit=psi
